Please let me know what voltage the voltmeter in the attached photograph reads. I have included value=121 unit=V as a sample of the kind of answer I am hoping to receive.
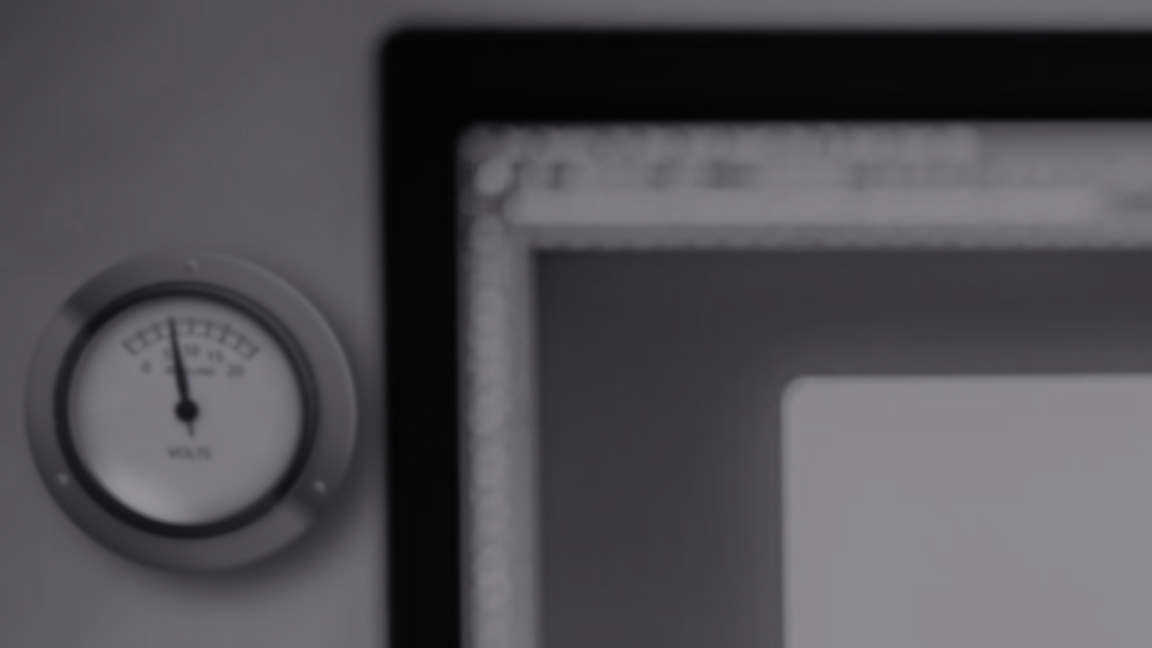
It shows value=7.5 unit=V
